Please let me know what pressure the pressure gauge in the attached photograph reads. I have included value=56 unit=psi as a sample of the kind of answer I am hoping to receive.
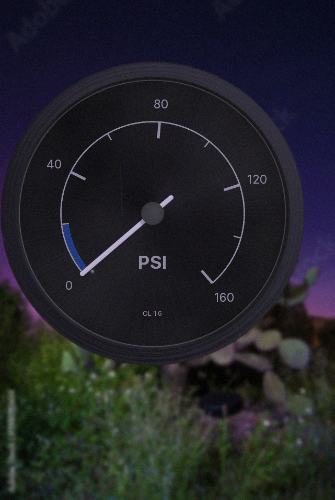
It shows value=0 unit=psi
